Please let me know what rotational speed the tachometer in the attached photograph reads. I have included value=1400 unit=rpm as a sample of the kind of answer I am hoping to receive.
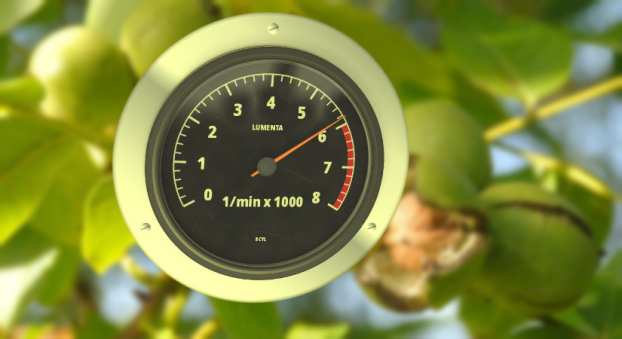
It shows value=5800 unit=rpm
